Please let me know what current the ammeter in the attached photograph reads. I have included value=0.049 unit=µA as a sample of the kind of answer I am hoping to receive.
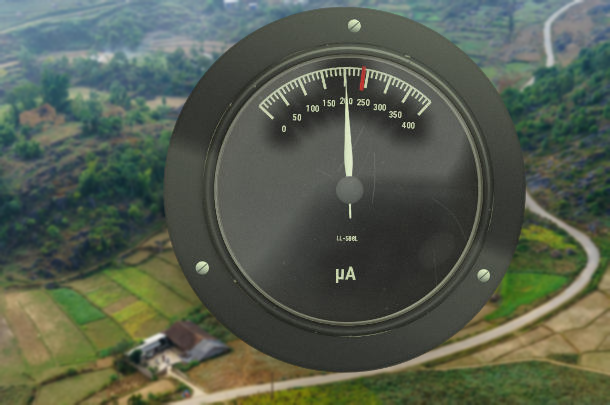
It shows value=200 unit=µA
